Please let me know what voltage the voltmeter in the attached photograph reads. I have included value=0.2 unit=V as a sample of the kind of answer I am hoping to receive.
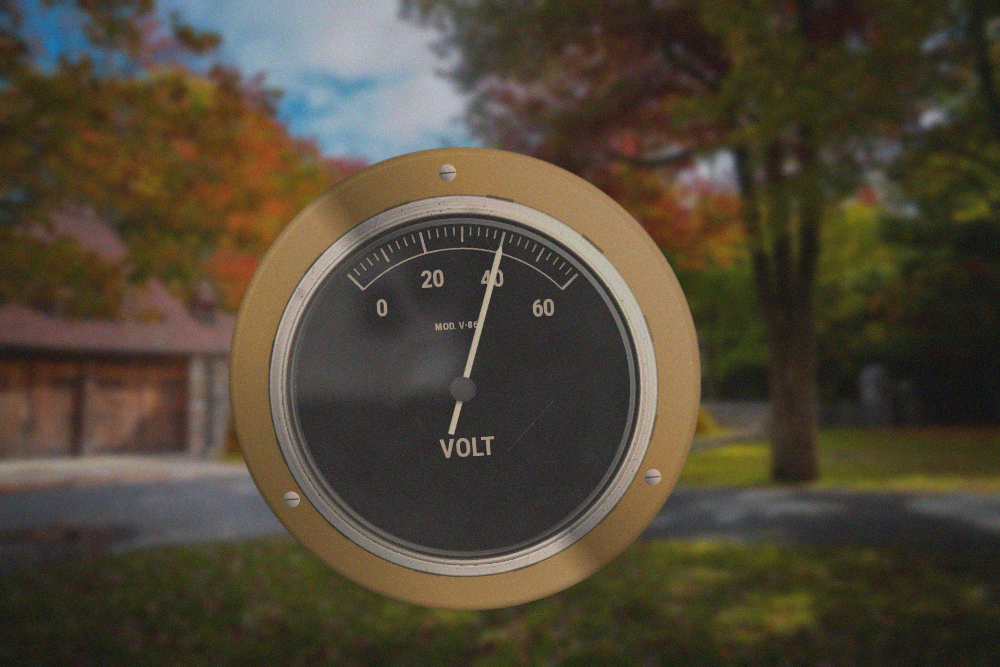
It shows value=40 unit=V
